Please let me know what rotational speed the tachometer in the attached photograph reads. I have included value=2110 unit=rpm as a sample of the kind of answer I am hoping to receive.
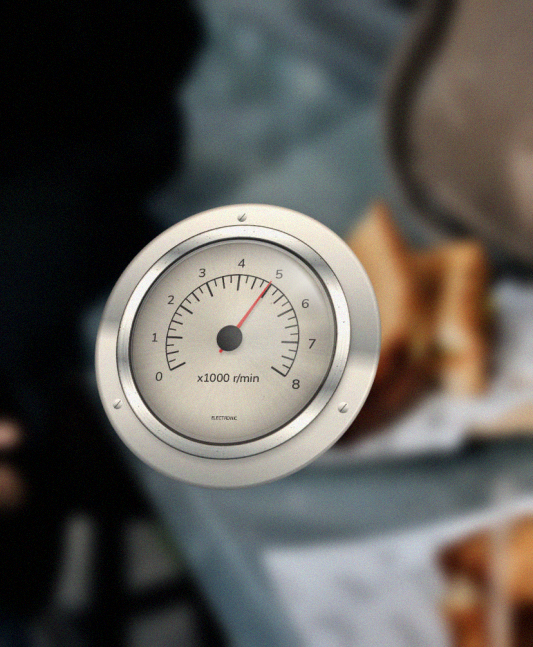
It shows value=5000 unit=rpm
